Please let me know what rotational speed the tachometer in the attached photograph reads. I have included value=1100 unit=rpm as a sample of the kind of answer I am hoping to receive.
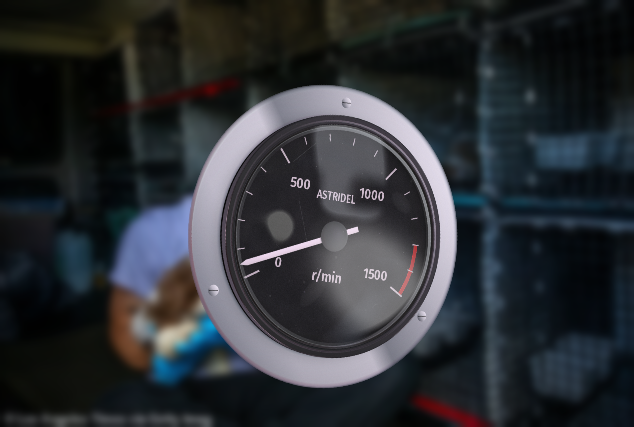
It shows value=50 unit=rpm
